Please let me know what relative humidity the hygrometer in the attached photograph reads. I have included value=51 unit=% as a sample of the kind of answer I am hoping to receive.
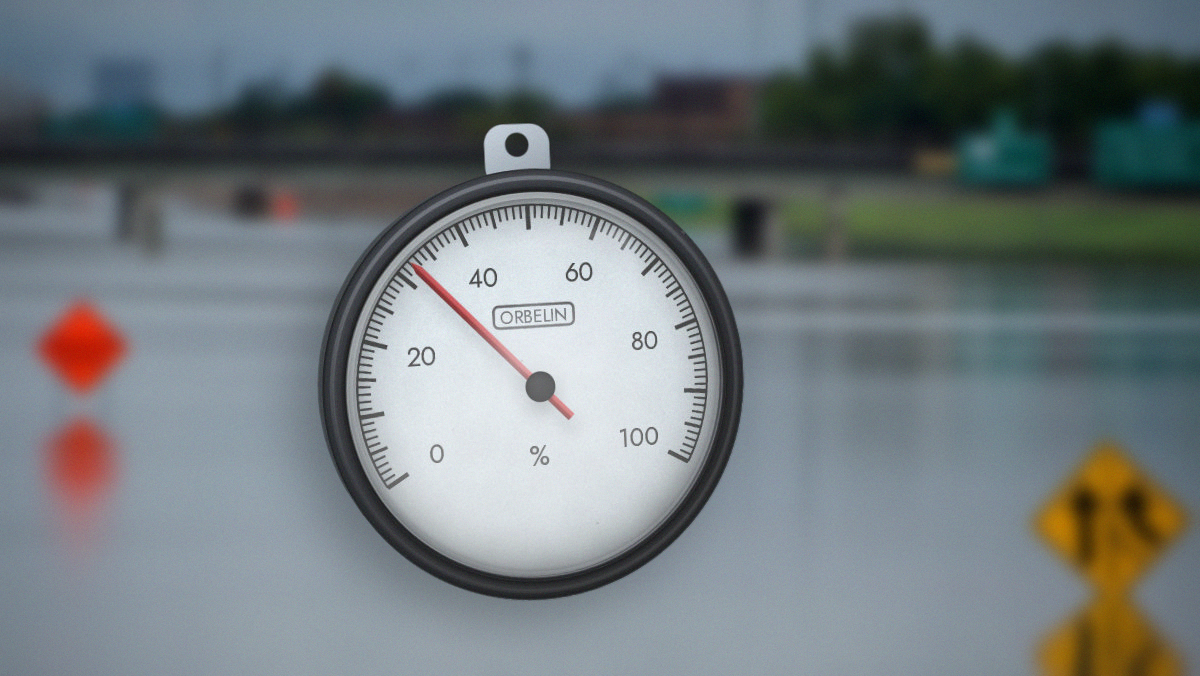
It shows value=32 unit=%
